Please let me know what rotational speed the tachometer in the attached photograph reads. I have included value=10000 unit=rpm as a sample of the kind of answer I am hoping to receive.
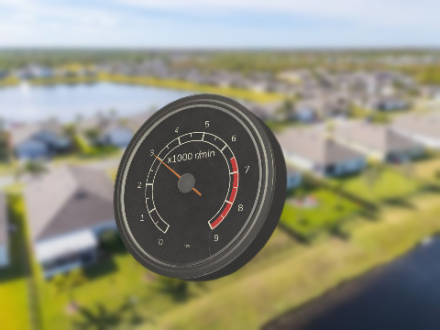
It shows value=3000 unit=rpm
